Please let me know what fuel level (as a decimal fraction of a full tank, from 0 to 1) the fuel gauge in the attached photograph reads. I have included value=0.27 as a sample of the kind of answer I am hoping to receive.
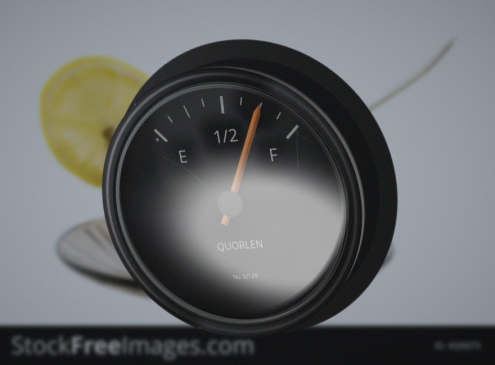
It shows value=0.75
